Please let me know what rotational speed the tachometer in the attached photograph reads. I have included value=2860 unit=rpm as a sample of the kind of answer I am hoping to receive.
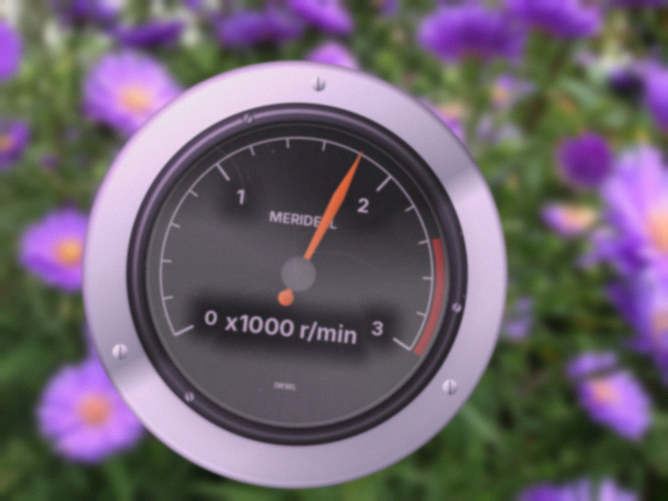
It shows value=1800 unit=rpm
